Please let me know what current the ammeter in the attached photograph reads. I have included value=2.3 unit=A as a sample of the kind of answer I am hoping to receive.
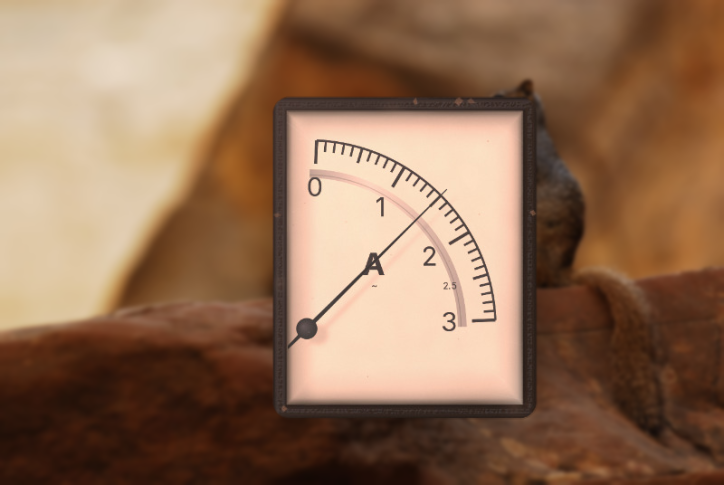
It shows value=1.5 unit=A
